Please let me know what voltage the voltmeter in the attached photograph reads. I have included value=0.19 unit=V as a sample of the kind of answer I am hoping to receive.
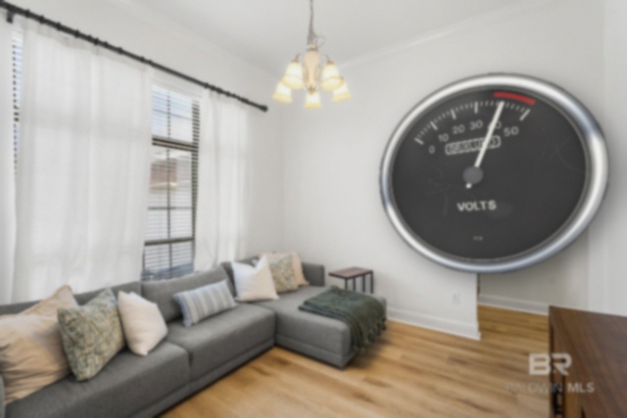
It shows value=40 unit=V
